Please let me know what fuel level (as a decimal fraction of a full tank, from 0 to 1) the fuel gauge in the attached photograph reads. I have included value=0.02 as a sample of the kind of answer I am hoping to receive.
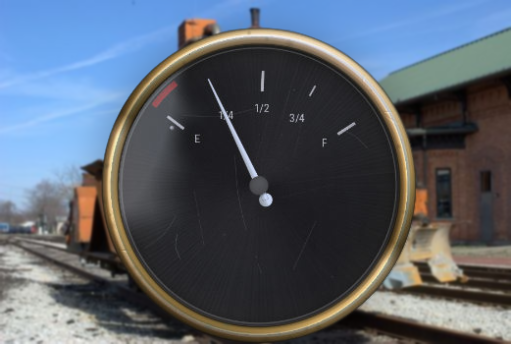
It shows value=0.25
